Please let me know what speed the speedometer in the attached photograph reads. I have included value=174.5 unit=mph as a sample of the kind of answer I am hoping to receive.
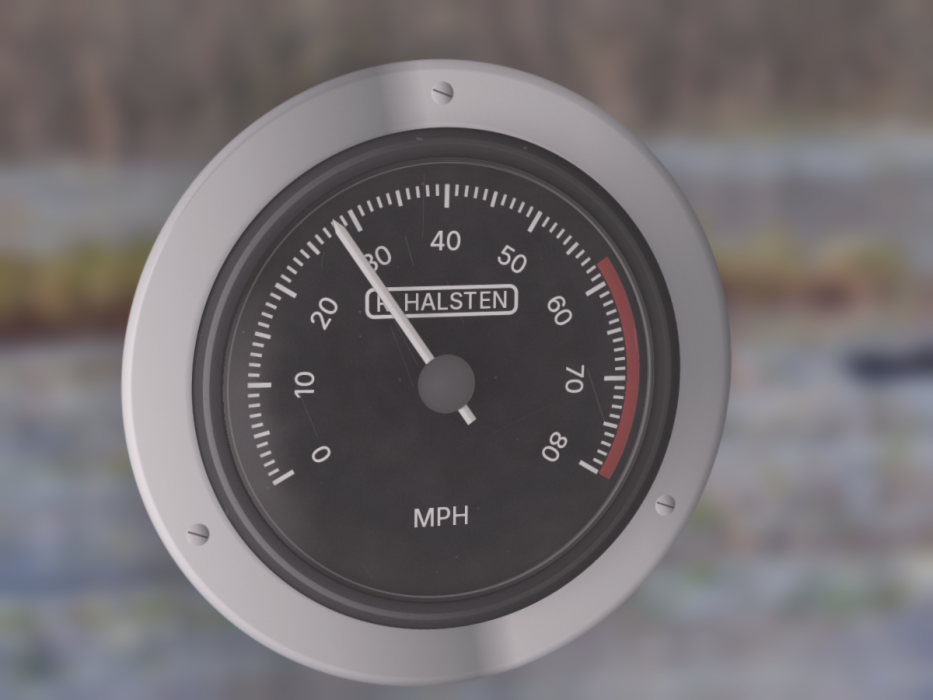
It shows value=28 unit=mph
